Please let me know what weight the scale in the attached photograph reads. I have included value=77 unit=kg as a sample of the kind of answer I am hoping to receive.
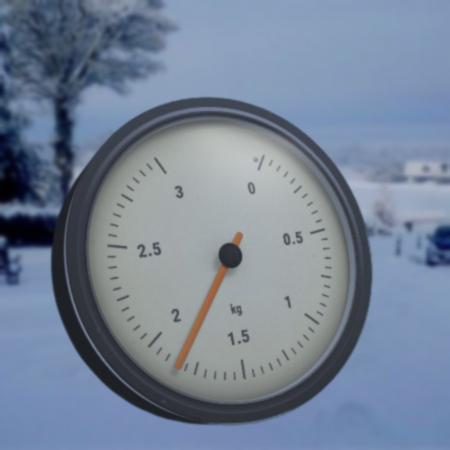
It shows value=1.85 unit=kg
